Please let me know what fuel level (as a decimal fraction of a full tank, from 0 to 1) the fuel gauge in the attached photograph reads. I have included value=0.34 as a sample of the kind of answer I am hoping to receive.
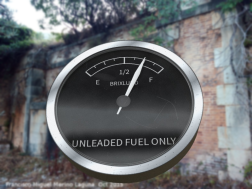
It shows value=0.75
